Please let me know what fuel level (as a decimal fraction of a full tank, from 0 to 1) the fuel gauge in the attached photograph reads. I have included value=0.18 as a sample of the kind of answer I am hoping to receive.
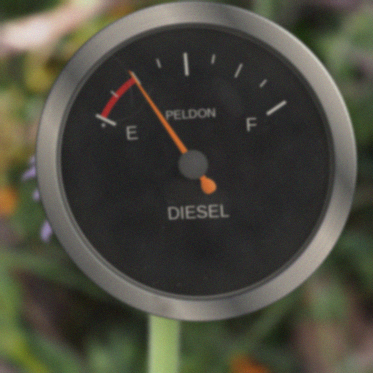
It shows value=0.25
